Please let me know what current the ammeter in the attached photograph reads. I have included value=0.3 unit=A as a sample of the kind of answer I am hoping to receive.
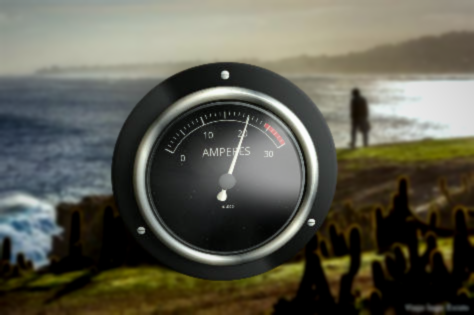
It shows value=20 unit=A
